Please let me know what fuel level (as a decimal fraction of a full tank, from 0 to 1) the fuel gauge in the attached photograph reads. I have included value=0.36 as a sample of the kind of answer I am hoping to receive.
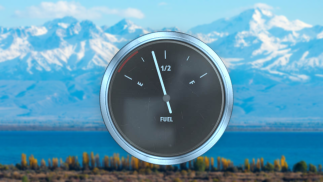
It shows value=0.375
